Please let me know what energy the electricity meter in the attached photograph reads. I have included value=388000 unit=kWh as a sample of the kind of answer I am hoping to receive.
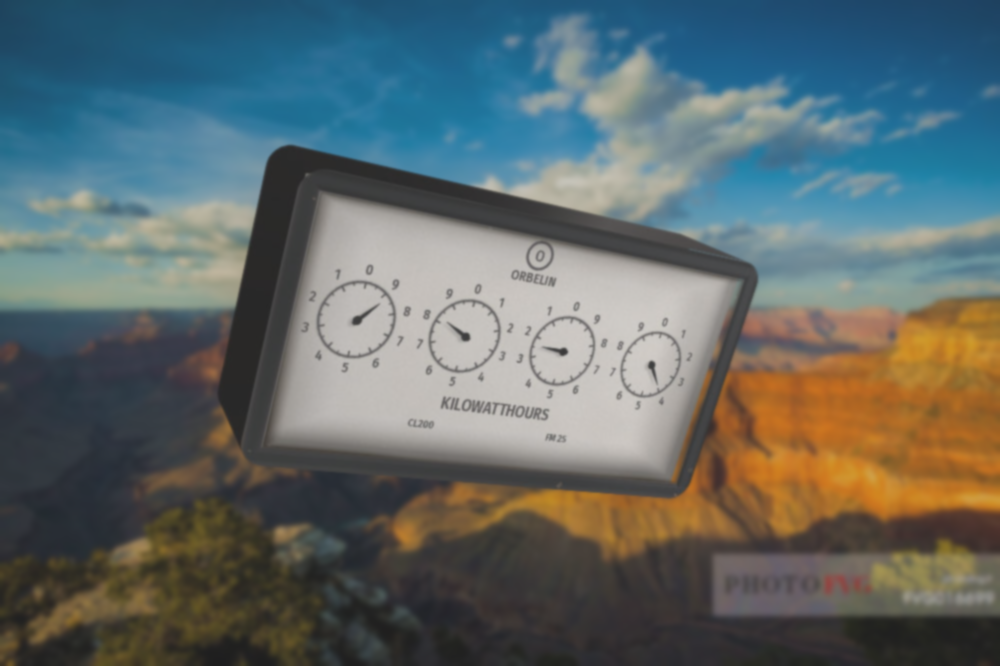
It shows value=8824 unit=kWh
